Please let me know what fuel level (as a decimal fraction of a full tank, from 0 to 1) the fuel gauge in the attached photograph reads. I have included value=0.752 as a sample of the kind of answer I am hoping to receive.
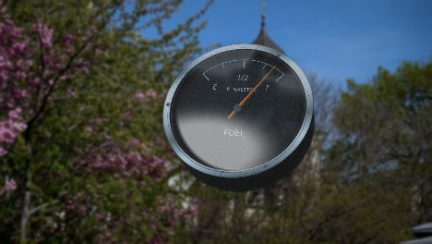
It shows value=0.875
